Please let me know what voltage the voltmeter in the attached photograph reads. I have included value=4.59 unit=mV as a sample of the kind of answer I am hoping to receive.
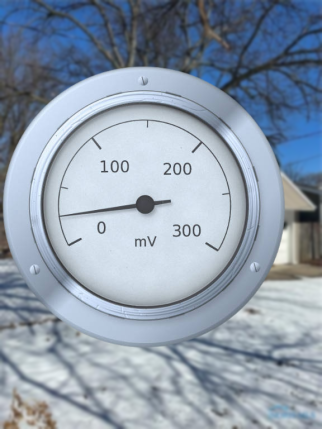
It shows value=25 unit=mV
